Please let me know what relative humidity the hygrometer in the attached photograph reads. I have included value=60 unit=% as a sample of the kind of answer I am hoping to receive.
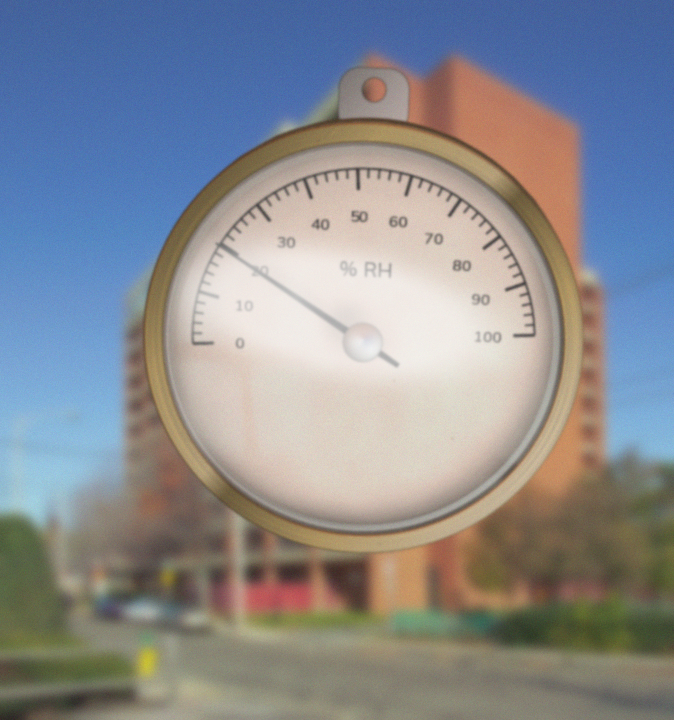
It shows value=20 unit=%
